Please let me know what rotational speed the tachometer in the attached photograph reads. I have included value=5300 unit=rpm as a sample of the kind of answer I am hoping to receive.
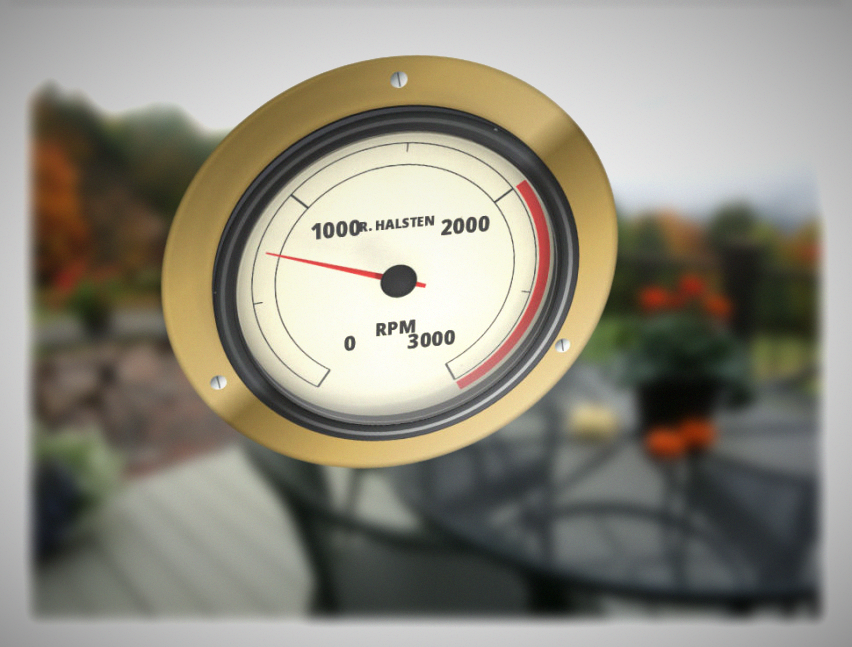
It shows value=750 unit=rpm
